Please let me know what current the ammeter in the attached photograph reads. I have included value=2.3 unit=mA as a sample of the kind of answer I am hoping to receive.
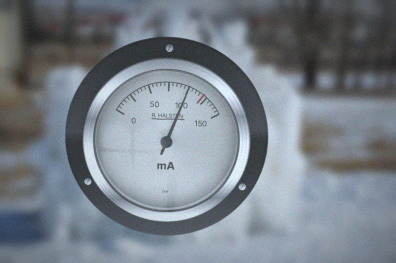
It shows value=100 unit=mA
